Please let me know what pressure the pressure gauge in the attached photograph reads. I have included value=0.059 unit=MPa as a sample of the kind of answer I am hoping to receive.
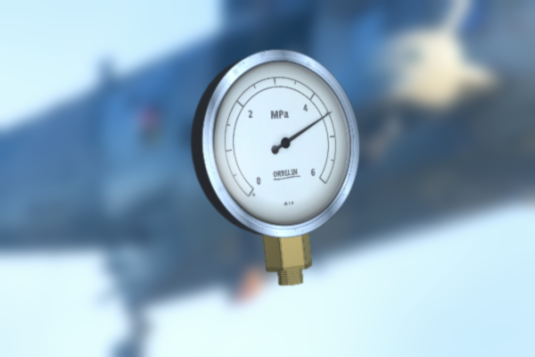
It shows value=4.5 unit=MPa
